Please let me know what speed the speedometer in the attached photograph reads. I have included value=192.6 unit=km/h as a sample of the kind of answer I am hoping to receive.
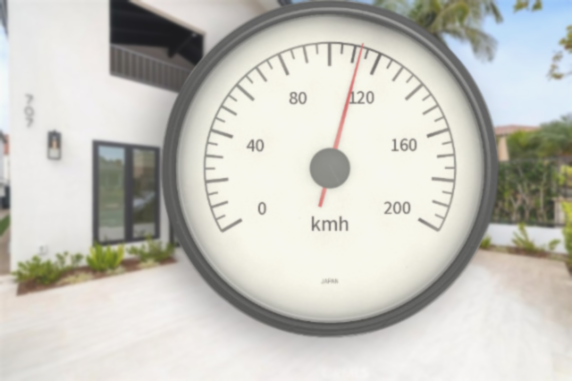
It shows value=112.5 unit=km/h
